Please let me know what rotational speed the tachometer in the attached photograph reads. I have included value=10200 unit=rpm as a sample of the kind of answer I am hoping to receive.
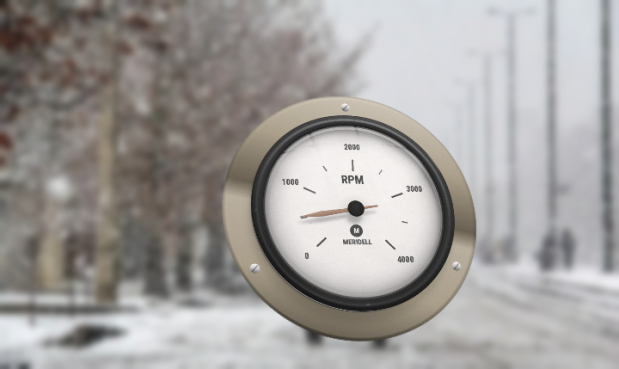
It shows value=500 unit=rpm
